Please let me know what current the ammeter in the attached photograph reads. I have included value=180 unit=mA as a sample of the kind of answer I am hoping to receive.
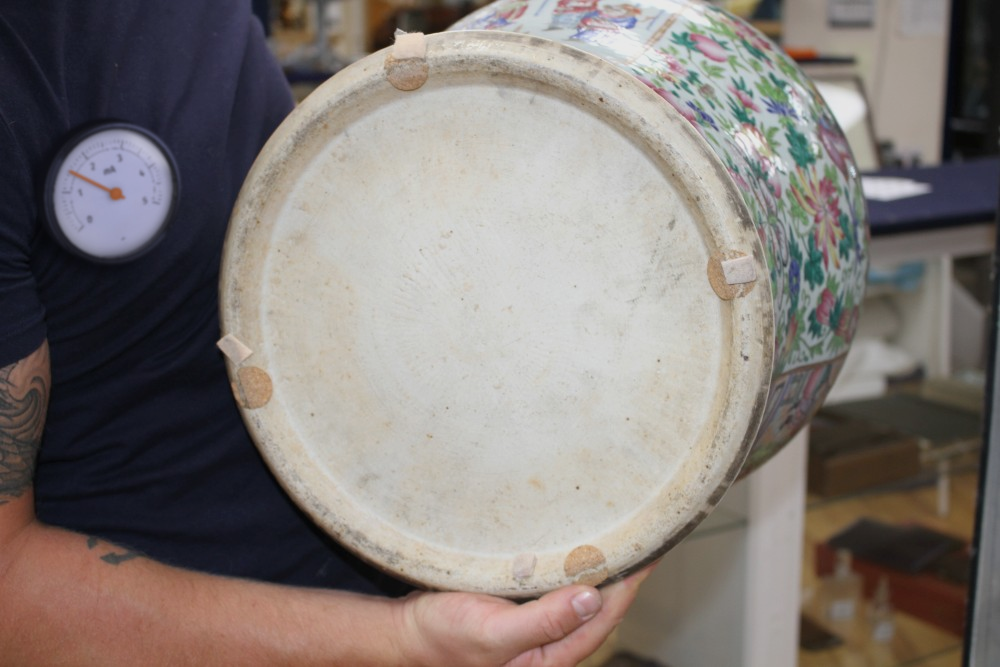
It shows value=1.5 unit=mA
